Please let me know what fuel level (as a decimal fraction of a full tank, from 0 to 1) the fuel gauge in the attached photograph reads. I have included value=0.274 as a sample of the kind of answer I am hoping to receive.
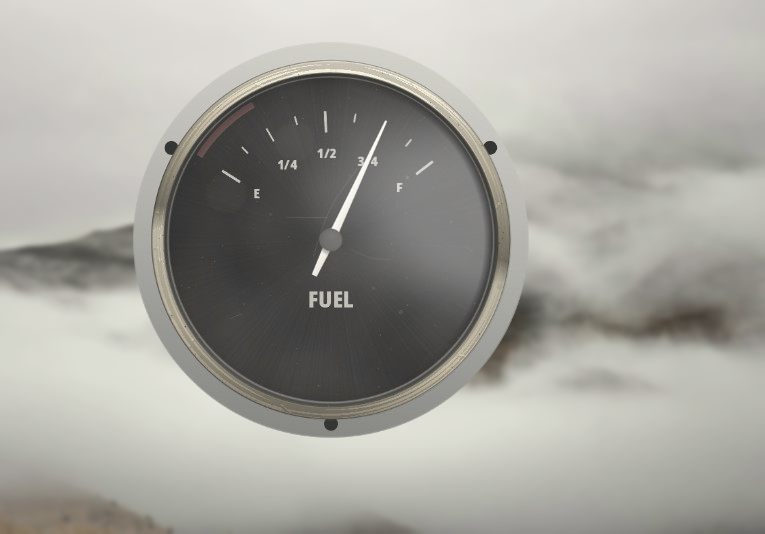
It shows value=0.75
